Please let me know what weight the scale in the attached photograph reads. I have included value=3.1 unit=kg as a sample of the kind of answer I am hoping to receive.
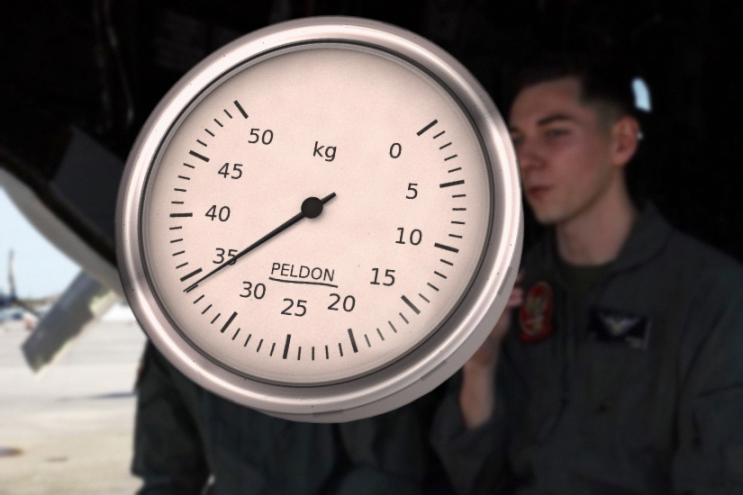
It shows value=34 unit=kg
